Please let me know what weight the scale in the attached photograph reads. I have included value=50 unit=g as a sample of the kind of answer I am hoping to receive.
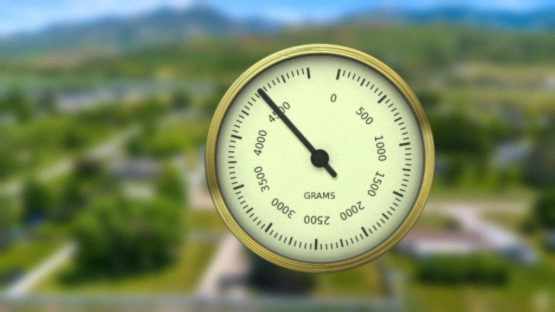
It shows value=4500 unit=g
